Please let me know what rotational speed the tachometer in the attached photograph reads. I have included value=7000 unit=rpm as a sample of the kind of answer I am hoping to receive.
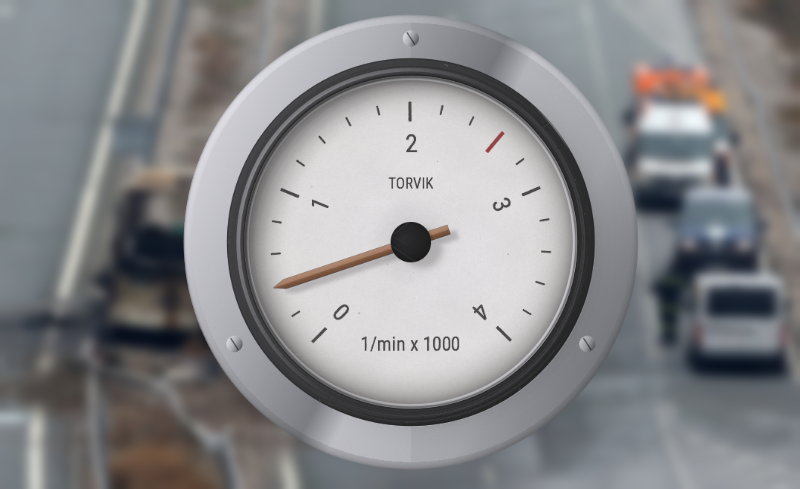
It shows value=400 unit=rpm
